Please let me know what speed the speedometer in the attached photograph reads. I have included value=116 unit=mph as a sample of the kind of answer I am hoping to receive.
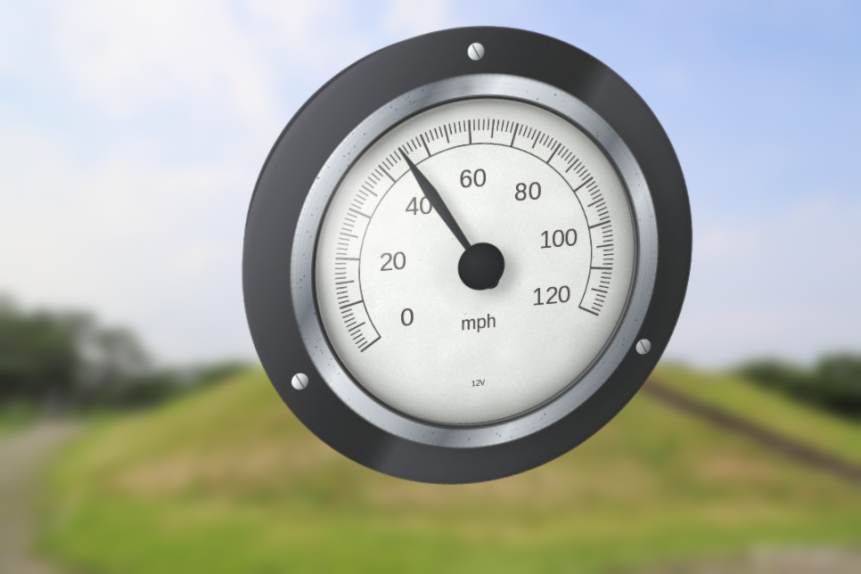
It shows value=45 unit=mph
